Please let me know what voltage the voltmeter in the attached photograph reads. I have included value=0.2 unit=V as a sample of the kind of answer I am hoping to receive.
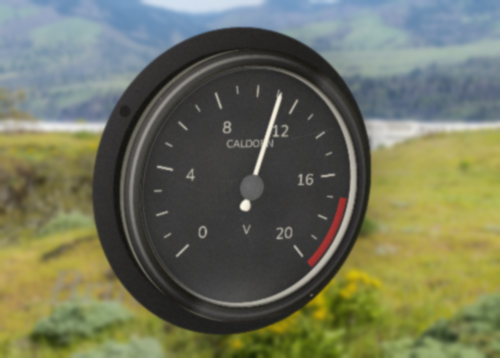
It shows value=11 unit=V
